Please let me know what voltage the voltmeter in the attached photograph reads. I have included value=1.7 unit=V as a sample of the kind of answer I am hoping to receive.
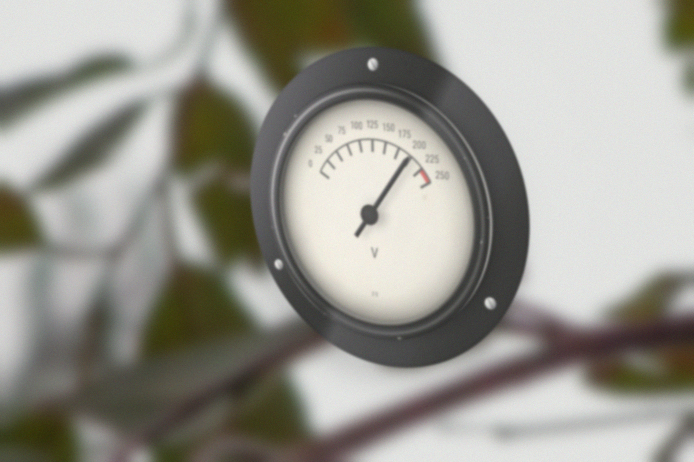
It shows value=200 unit=V
